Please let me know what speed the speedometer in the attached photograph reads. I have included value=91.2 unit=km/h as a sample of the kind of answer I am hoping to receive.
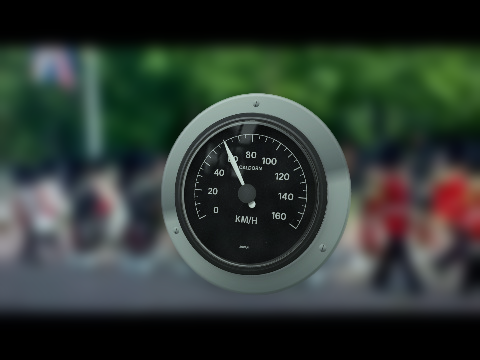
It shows value=60 unit=km/h
